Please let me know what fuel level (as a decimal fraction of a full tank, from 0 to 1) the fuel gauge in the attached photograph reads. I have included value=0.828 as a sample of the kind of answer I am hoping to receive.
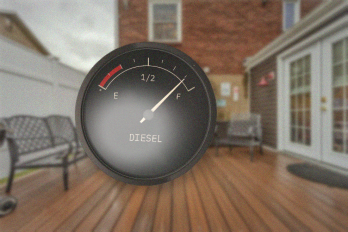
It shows value=0.875
